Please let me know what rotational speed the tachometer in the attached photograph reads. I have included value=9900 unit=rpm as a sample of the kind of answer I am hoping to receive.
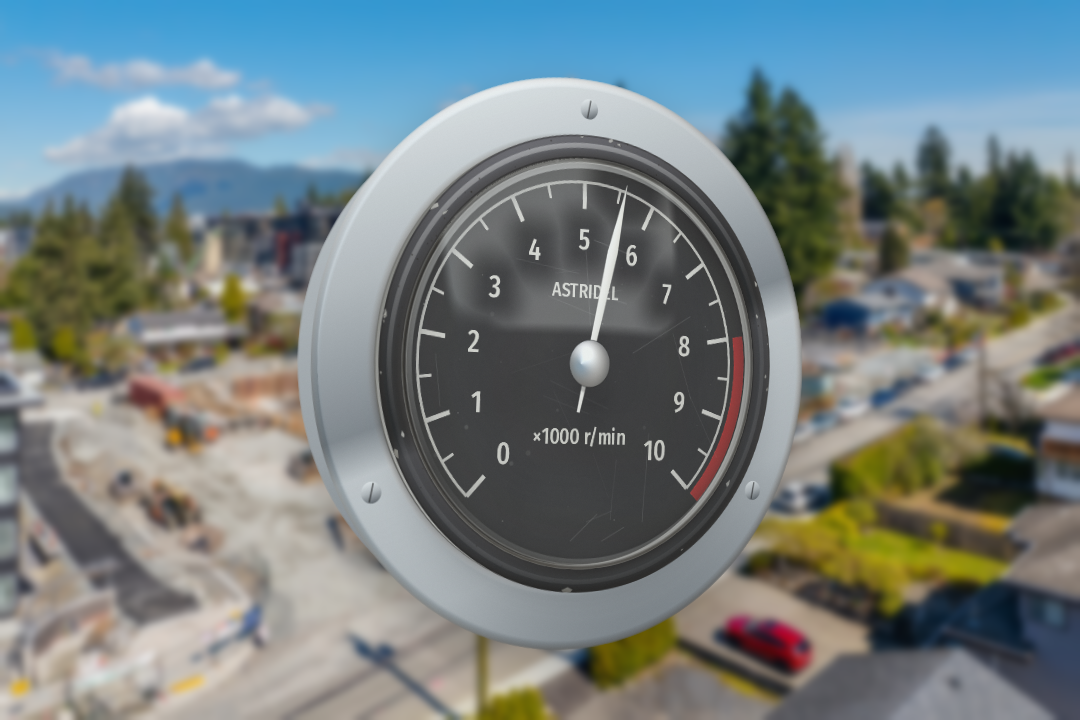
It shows value=5500 unit=rpm
